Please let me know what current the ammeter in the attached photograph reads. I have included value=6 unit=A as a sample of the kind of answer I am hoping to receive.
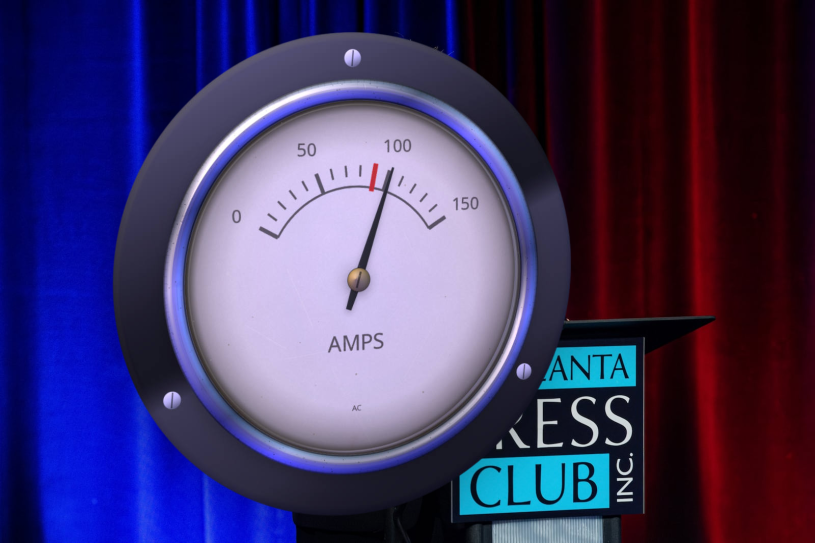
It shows value=100 unit=A
